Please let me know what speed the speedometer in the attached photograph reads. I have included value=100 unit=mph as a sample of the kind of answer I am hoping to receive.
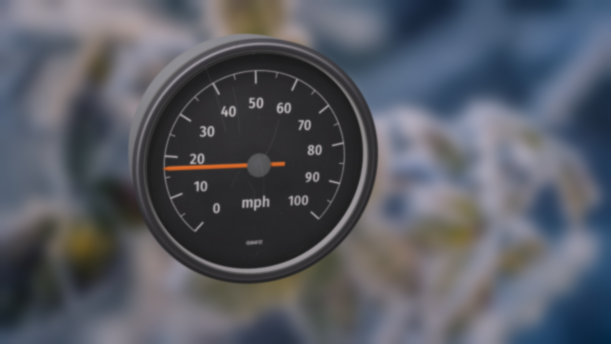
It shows value=17.5 unit=mph
